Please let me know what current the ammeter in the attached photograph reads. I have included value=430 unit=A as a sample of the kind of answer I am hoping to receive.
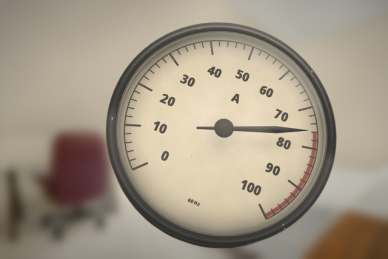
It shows value=76 unit=A
